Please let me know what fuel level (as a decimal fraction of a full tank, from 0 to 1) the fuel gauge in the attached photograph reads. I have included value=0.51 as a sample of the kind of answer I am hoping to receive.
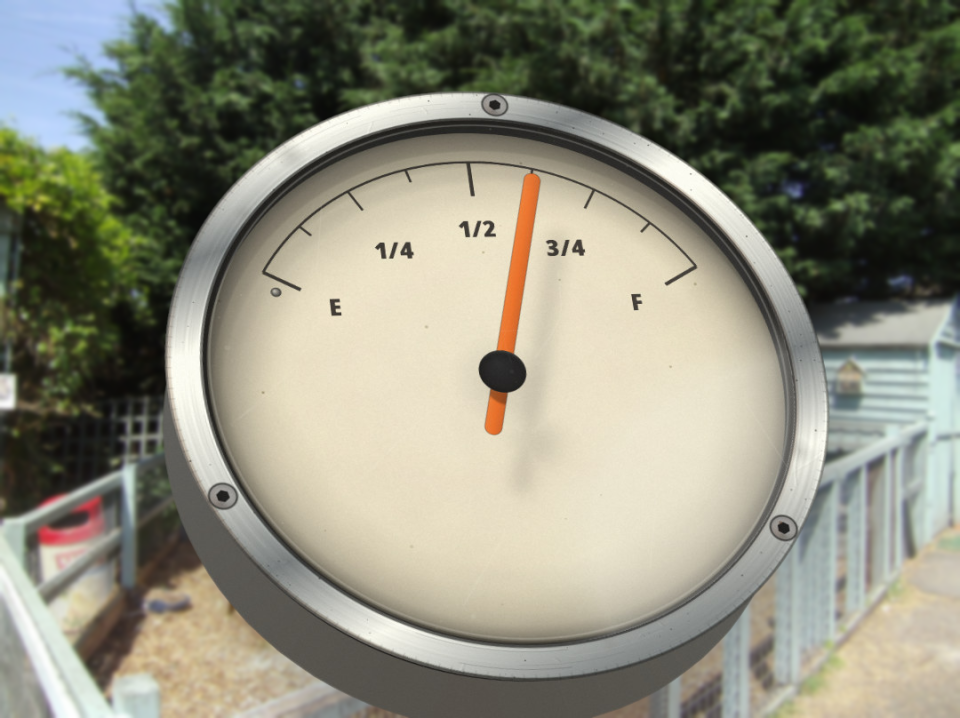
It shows value=0.625
